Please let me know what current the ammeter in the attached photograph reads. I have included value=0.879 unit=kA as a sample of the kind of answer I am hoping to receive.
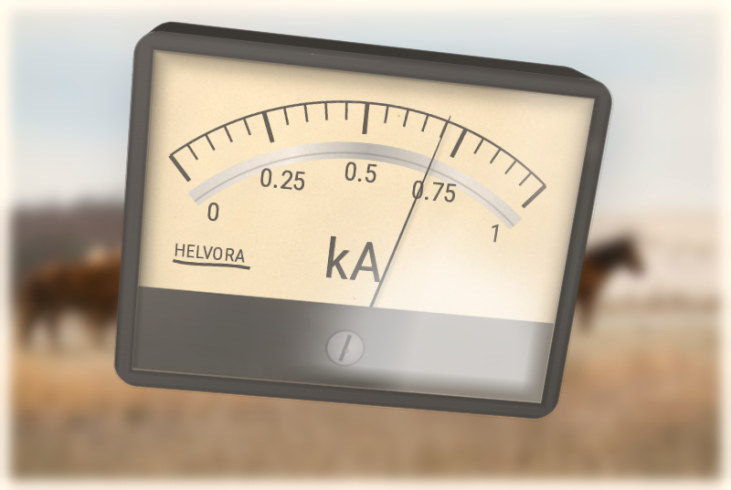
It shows value=0.7 unit=kA
